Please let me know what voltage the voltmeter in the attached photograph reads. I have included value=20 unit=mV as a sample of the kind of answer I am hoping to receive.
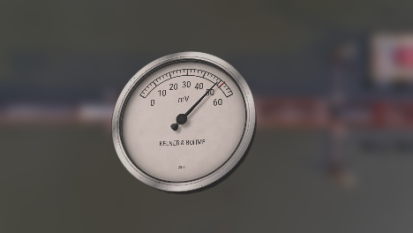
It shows value=50 unit=mV
